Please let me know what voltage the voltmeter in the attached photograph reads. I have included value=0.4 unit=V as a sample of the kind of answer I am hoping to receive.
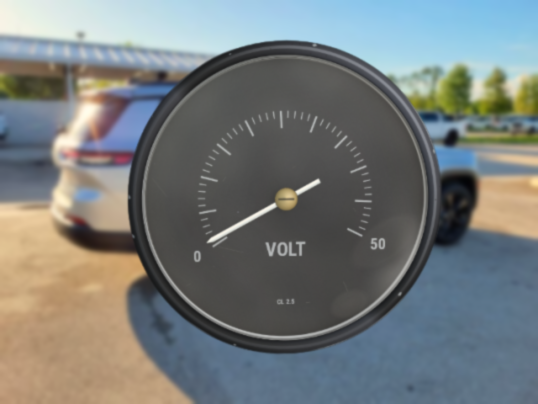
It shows value=1 unit=V
